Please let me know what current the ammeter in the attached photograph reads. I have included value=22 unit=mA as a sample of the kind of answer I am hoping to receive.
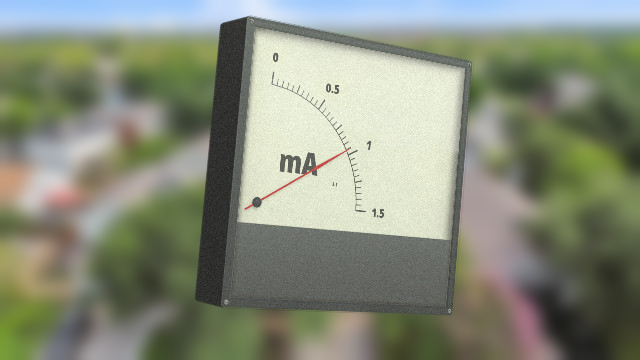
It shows value=0.95 unit=mA
